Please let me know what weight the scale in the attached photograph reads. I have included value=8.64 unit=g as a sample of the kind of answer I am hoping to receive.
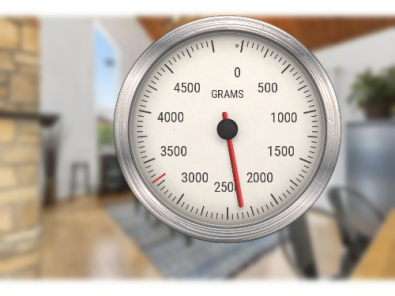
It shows value=2350 unit=g
